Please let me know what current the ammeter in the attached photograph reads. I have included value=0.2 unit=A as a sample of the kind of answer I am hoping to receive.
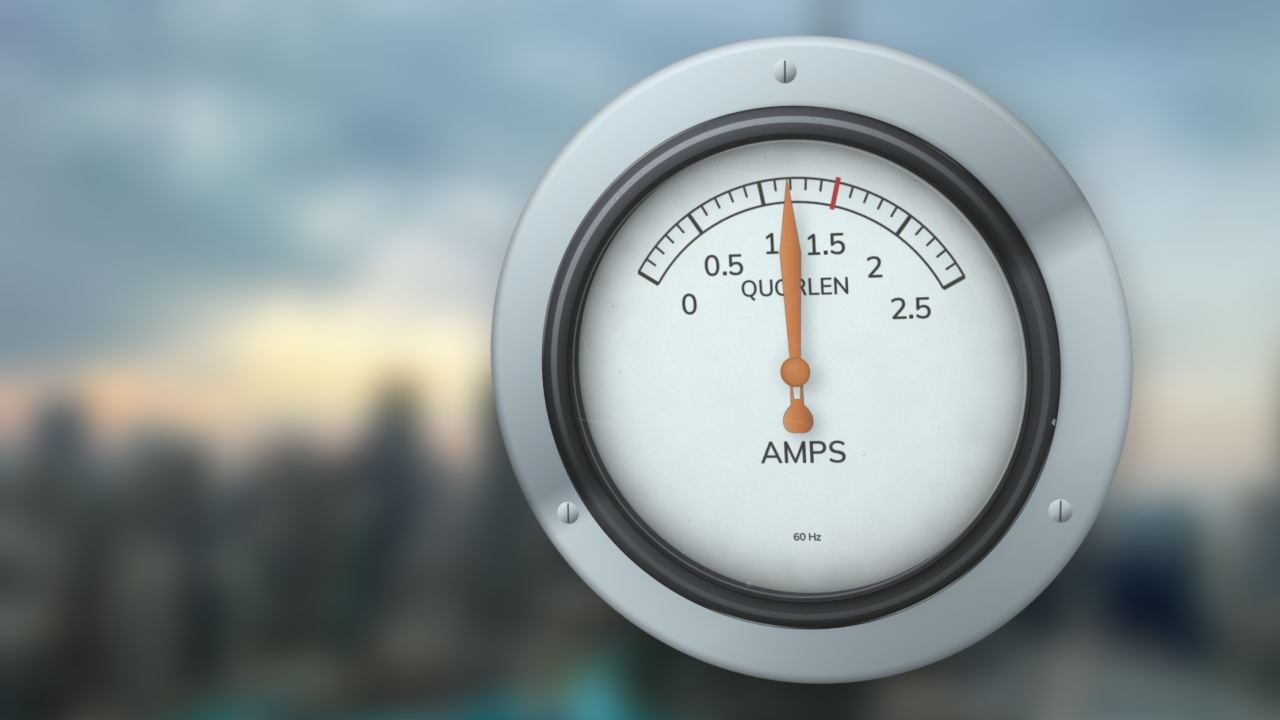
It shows value=1.2 unit=A
